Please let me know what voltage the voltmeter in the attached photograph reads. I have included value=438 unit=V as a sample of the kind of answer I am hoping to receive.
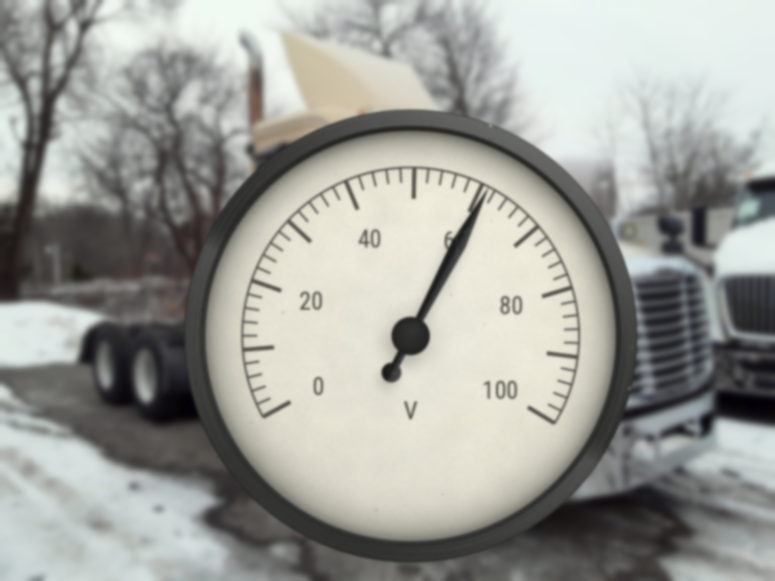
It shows value=61 unit=V
